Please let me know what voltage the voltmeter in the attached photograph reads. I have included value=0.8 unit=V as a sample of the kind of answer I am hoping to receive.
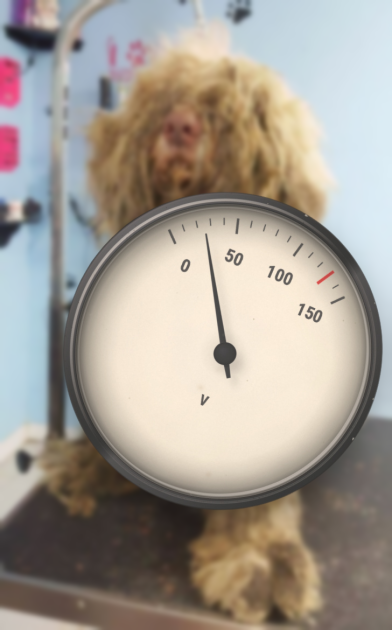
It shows value=25 unit=V
